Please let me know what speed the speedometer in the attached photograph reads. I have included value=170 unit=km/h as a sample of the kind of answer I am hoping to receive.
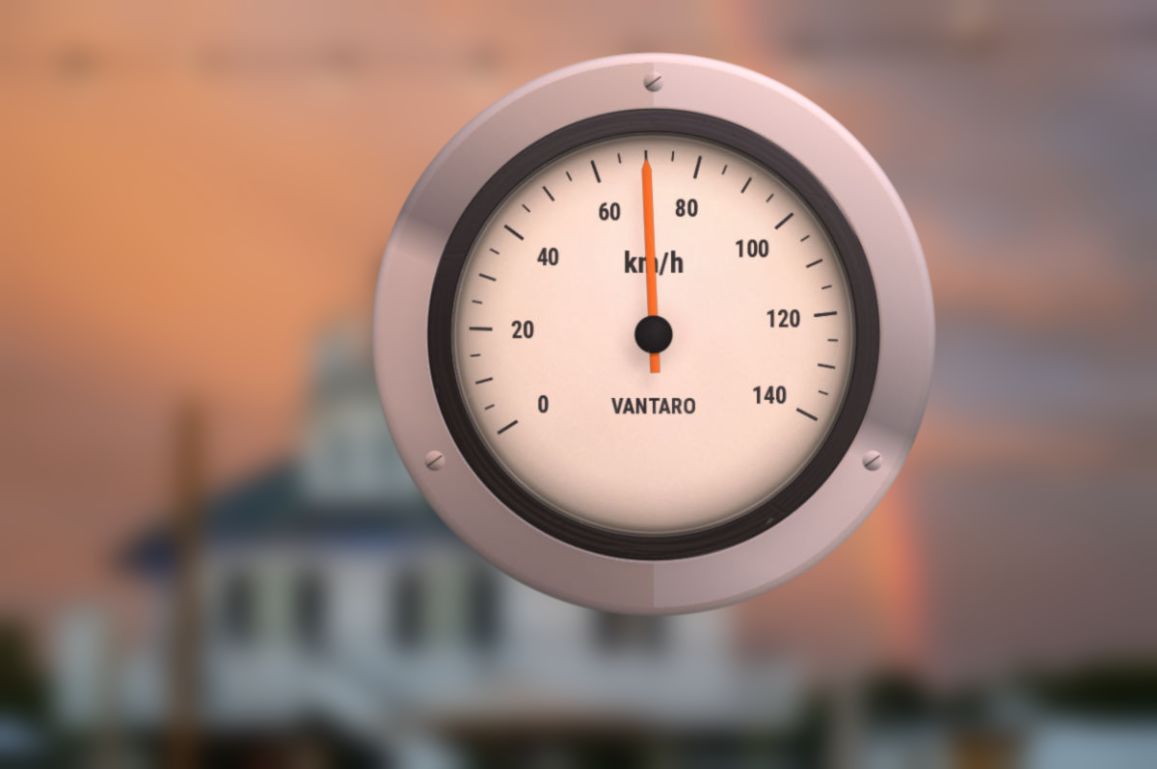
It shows value=70 unit=km/h
